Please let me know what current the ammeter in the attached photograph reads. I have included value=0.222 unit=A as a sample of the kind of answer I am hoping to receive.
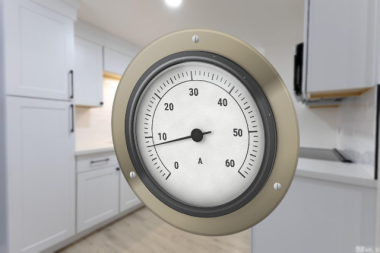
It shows value=8 unit=A
